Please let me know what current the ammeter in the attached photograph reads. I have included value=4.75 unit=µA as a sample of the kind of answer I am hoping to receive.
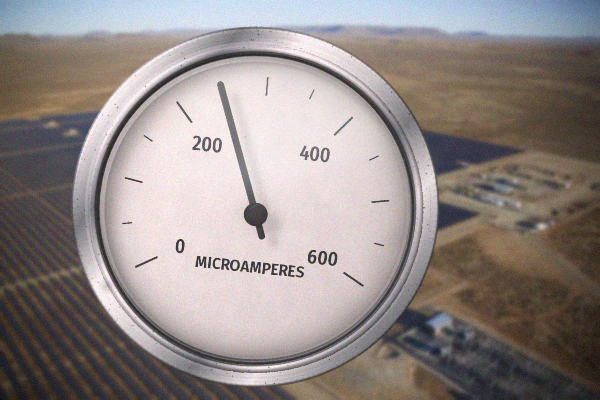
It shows value=250 unit=µA
